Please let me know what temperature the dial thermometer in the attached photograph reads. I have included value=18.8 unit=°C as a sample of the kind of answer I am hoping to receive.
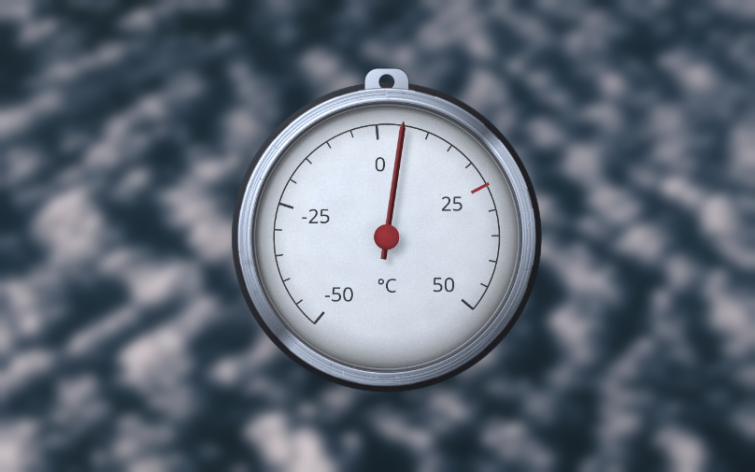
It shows value=5 unit=°C
